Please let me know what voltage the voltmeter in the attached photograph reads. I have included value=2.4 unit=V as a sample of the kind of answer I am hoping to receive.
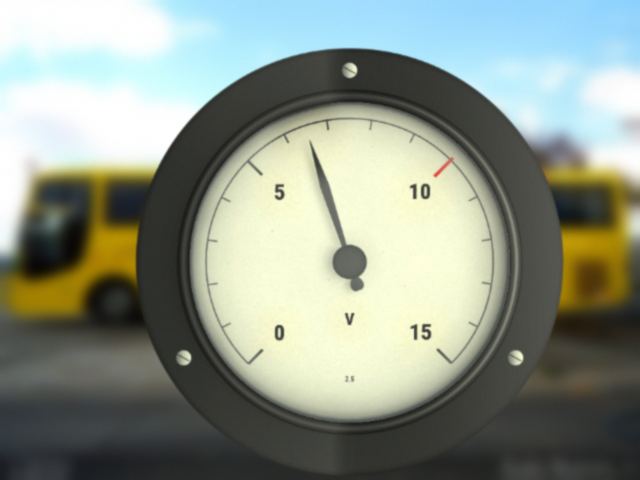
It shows value=6.5 unit=V
